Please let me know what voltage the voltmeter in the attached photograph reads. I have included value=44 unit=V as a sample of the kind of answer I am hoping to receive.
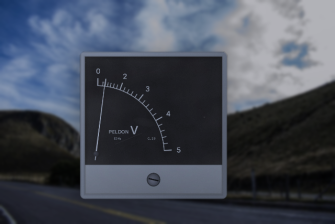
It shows value=1 unit=V
